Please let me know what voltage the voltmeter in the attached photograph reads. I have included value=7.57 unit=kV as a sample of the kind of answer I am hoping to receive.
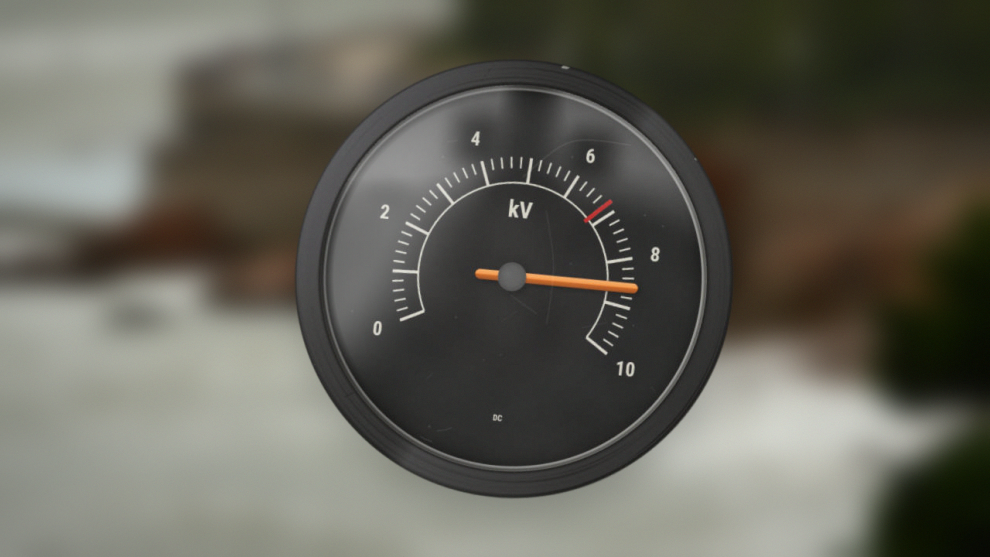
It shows value=8.6 unit=kV
